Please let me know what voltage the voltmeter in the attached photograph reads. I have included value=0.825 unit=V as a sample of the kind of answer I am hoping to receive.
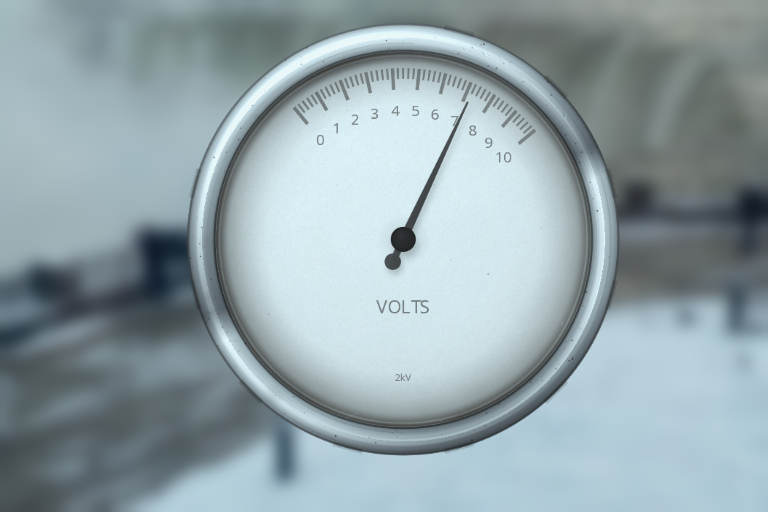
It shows value=7.2 unit=V
